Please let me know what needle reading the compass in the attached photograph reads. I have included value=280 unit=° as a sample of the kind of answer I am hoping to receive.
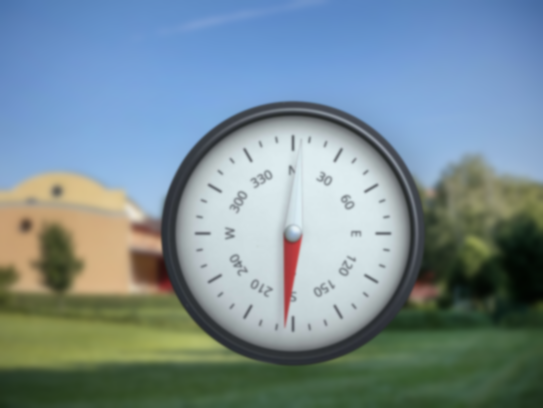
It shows value=185 unit=°
